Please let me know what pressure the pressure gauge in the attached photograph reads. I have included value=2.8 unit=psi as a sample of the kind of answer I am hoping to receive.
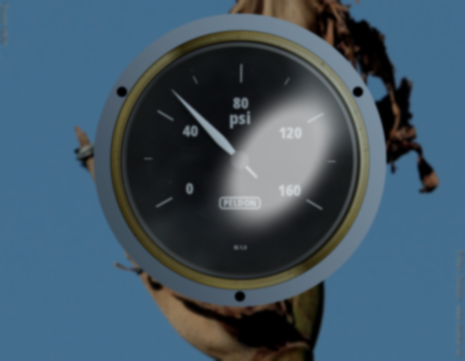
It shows value=50 unit=psi
